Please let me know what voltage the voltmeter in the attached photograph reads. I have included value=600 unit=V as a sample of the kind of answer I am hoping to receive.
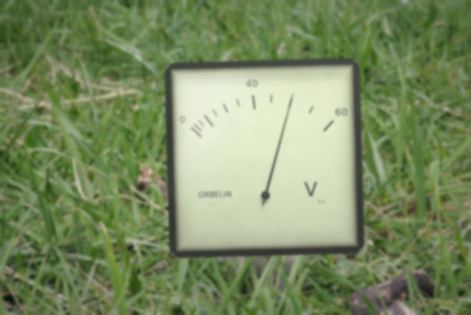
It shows value=50 unit=V
